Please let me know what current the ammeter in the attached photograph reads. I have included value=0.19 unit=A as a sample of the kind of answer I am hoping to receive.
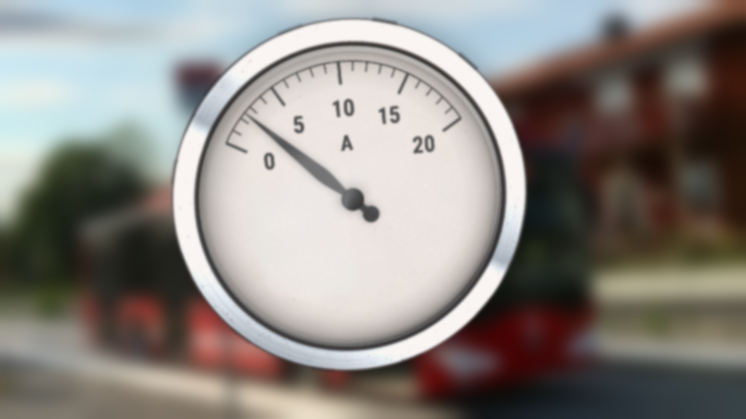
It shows value=2.5 unit=A
